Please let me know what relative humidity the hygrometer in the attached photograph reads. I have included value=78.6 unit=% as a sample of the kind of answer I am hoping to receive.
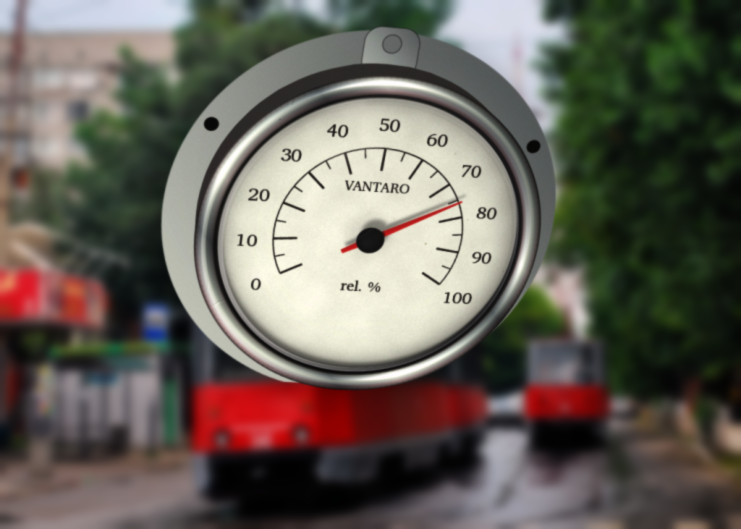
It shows value=75 unit=%
